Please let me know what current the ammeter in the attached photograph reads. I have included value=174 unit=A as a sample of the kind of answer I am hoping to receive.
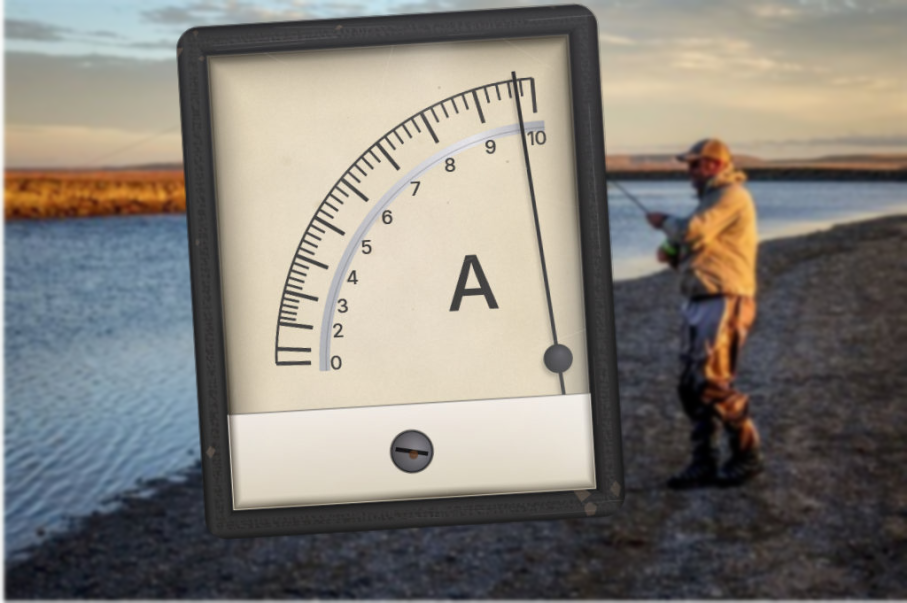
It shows value=9.7 unit=A
